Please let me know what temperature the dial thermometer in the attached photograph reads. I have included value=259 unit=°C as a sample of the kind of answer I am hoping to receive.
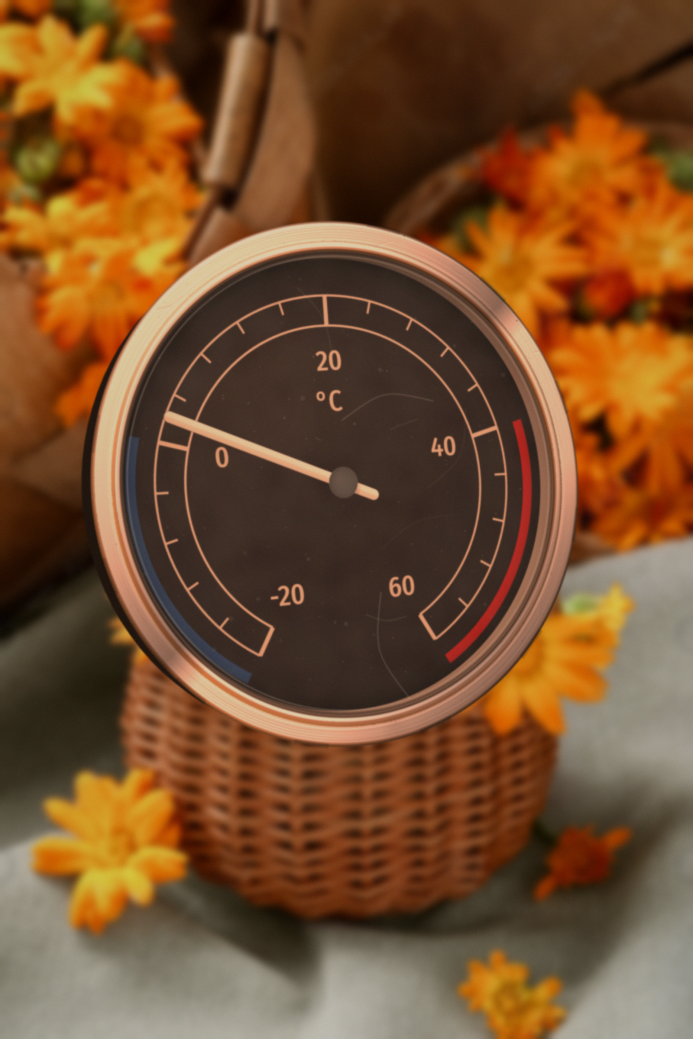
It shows value=2 unit=°C
